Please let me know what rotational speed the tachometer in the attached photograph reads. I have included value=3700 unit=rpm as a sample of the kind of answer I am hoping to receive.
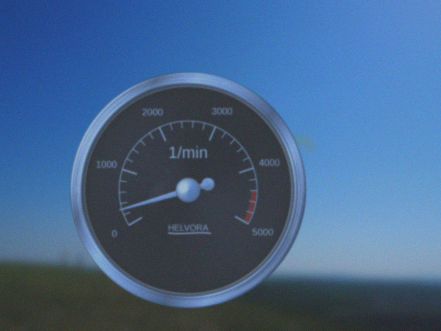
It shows value=300 unit=rpm
